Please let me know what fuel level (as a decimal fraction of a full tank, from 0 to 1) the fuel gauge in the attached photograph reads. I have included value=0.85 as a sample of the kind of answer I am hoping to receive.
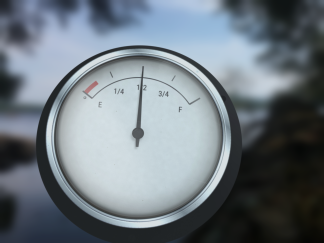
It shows value=0.5
